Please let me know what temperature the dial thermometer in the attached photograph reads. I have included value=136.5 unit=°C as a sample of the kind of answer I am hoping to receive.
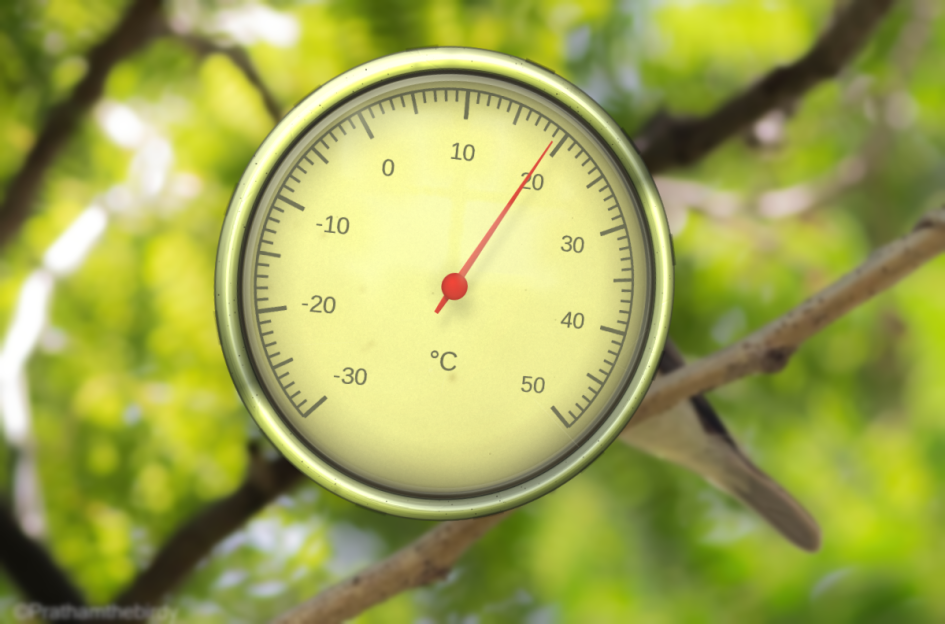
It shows value=19 unit=°C
